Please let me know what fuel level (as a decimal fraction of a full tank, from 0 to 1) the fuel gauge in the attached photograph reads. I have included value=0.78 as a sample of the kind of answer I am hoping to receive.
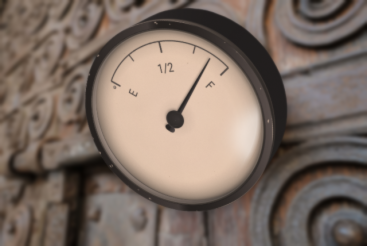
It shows value=0.875
